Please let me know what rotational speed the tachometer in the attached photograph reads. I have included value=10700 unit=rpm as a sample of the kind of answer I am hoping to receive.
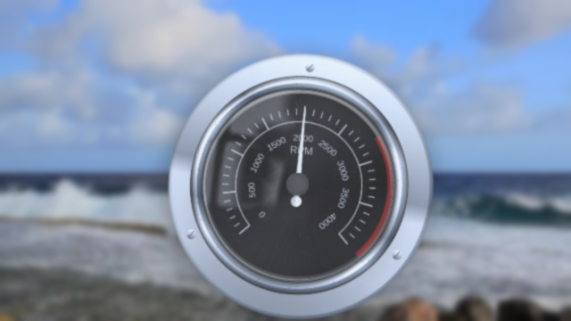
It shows value=2000 unit=rpm
